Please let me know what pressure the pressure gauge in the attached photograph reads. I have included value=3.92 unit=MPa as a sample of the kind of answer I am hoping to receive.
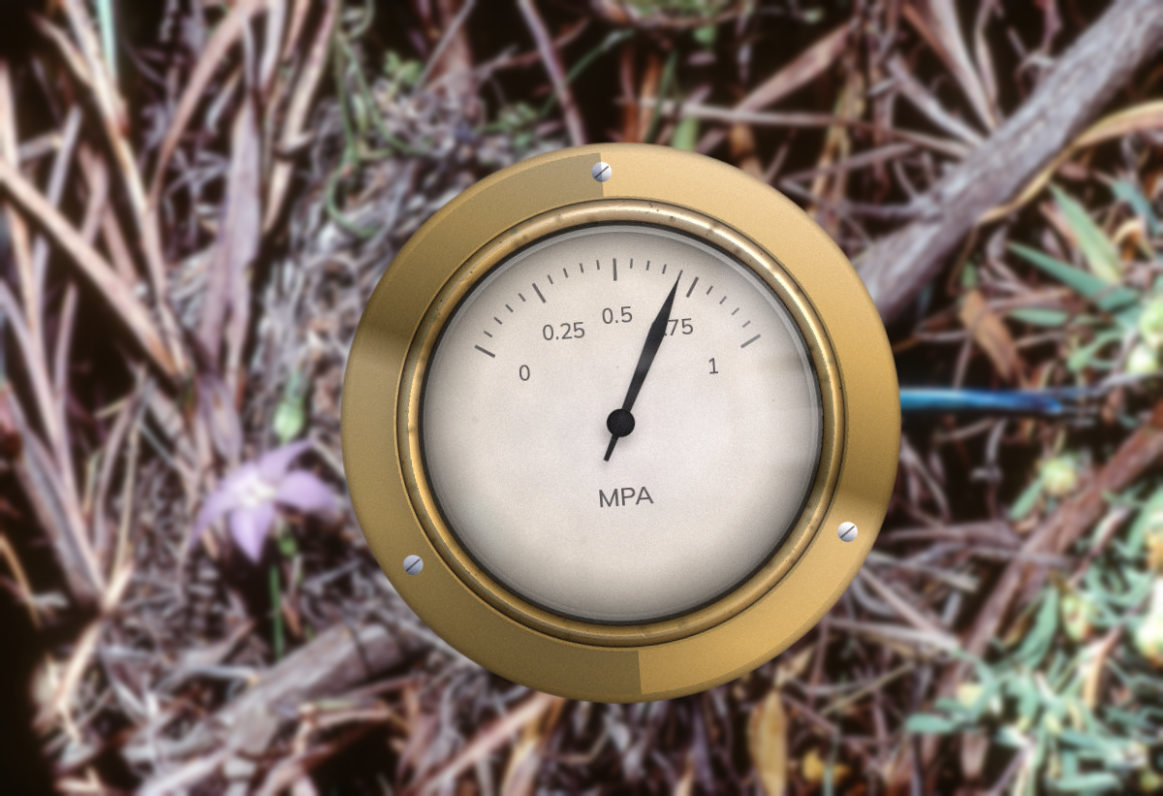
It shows value=0.7 unit=MPa
